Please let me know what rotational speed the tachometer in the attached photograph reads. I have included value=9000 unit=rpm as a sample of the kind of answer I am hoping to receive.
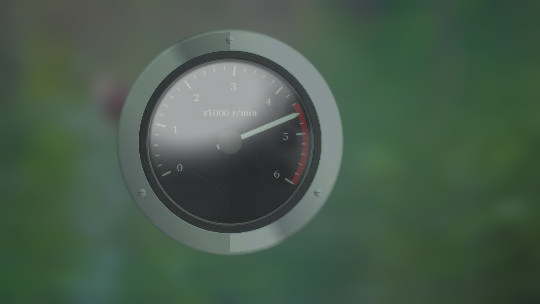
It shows value=4600 unit=rpm
